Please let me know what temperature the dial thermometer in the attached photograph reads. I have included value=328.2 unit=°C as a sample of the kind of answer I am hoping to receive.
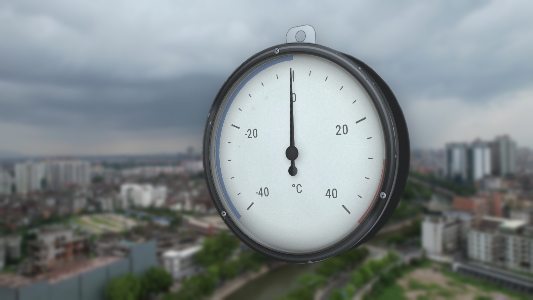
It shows value=0 unit=°C
